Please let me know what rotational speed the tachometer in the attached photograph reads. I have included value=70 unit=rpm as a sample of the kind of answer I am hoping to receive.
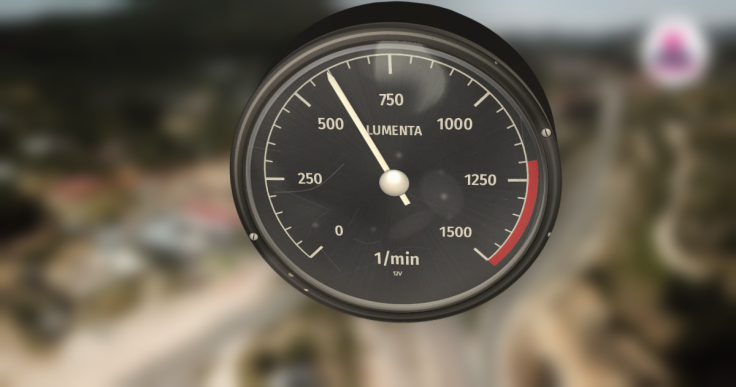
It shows value=600 unit=rpm
